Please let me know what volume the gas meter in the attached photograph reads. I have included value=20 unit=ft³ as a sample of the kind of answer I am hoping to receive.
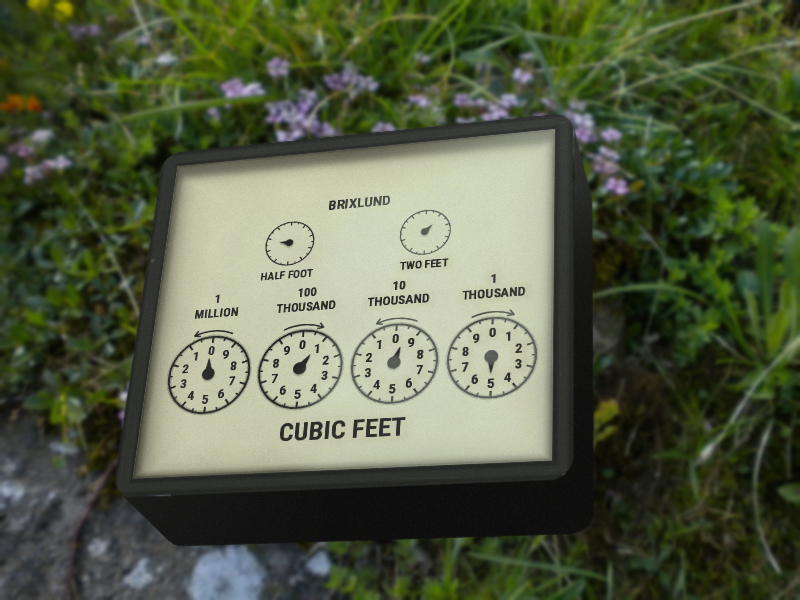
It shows value=9500 unit=ft³
